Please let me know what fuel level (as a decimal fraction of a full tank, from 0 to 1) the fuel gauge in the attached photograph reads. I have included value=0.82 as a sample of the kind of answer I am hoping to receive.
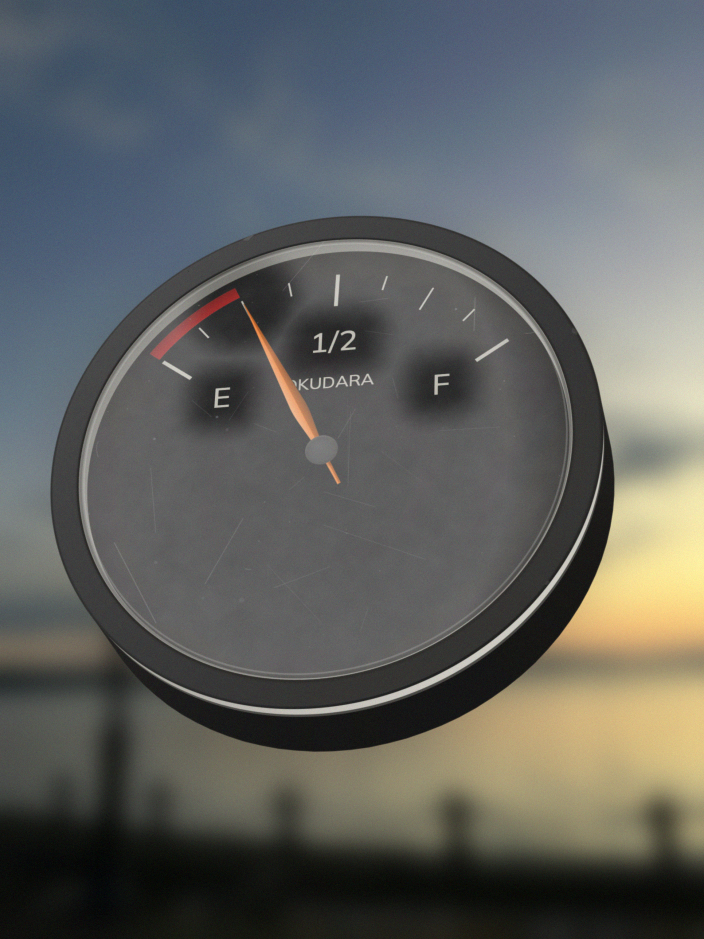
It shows value=0.25
